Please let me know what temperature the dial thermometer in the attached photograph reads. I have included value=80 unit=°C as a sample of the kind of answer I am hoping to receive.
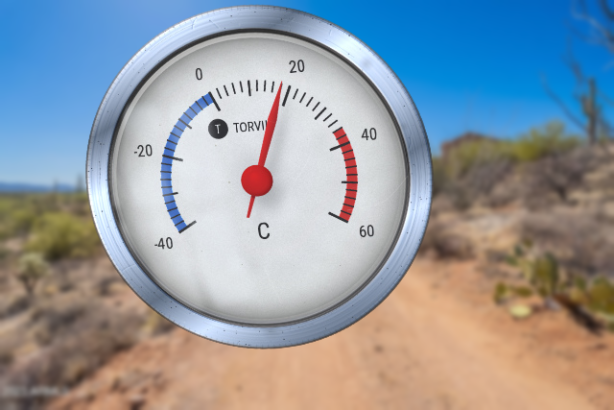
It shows value=18 unit=°C
